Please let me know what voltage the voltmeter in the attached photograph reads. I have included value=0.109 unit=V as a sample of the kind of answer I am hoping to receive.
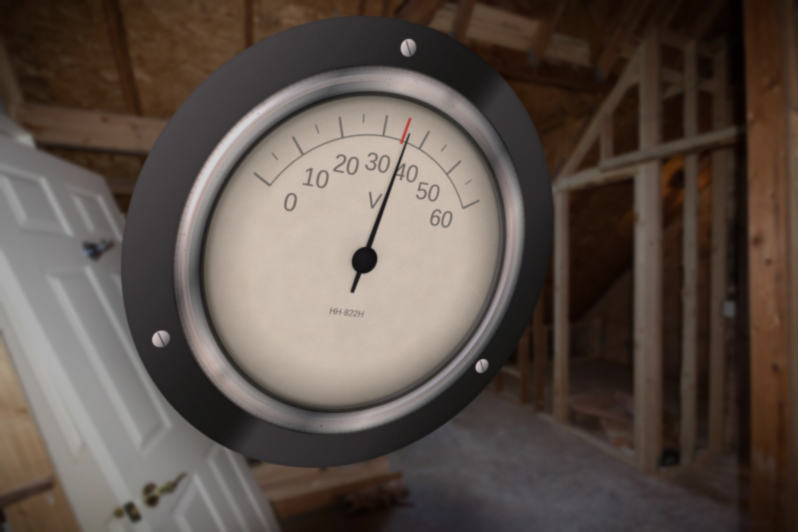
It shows value=35 unit=V
